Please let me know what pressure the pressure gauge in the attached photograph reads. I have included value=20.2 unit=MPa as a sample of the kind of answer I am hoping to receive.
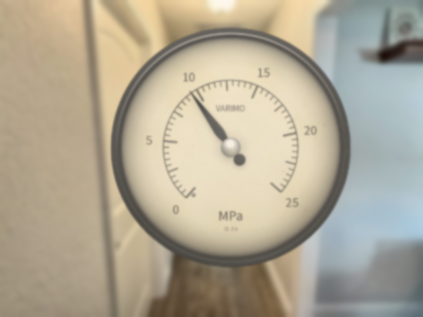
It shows value=9.5 unit=MPa
